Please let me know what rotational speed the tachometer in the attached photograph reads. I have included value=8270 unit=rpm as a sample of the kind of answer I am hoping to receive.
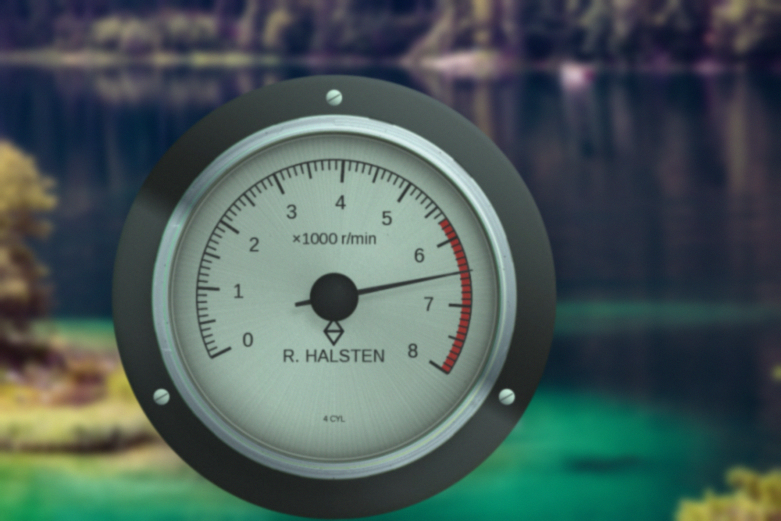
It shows value=6500 unit=rpm
